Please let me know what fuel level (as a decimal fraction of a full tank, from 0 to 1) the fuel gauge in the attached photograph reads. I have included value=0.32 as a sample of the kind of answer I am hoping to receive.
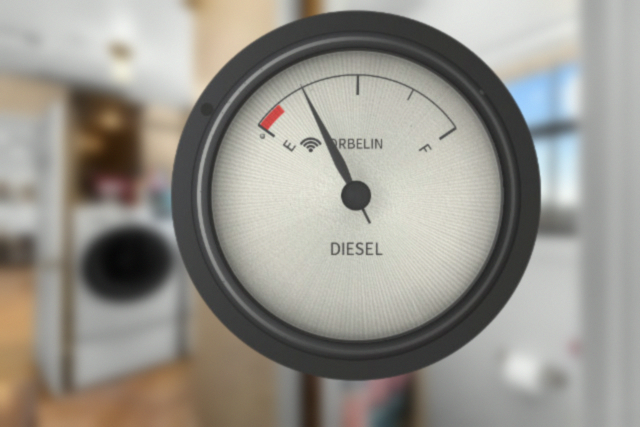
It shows value=0.25
